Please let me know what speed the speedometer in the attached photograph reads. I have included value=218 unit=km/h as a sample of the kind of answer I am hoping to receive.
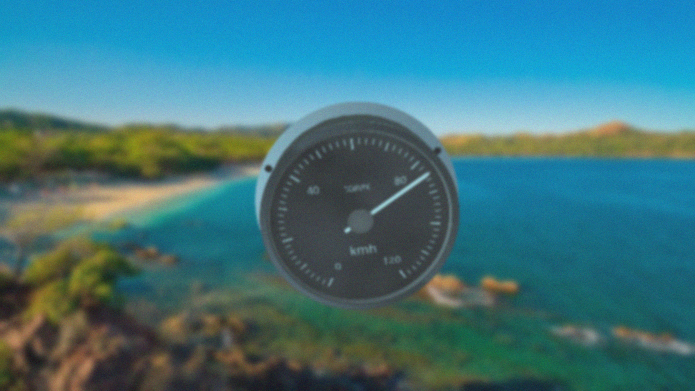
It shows value=84 unit=km/h
